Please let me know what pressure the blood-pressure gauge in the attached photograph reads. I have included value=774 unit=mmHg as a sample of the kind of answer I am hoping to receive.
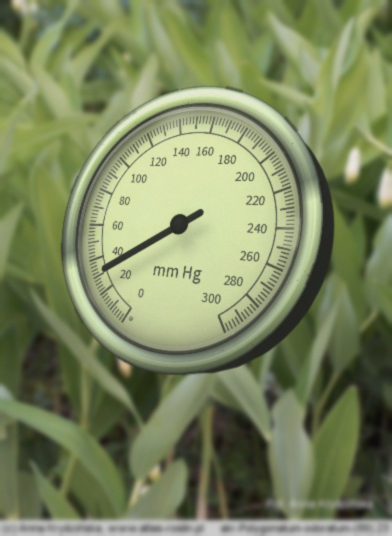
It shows value=30 unit=mmHg
